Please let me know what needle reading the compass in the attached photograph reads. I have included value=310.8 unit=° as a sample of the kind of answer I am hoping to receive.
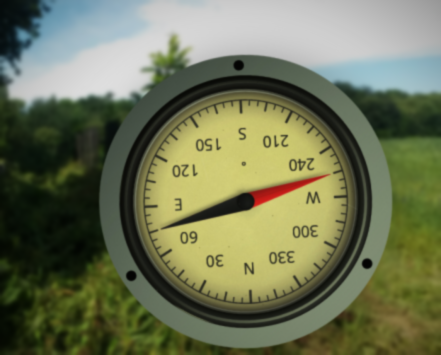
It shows value=255 unit=°
